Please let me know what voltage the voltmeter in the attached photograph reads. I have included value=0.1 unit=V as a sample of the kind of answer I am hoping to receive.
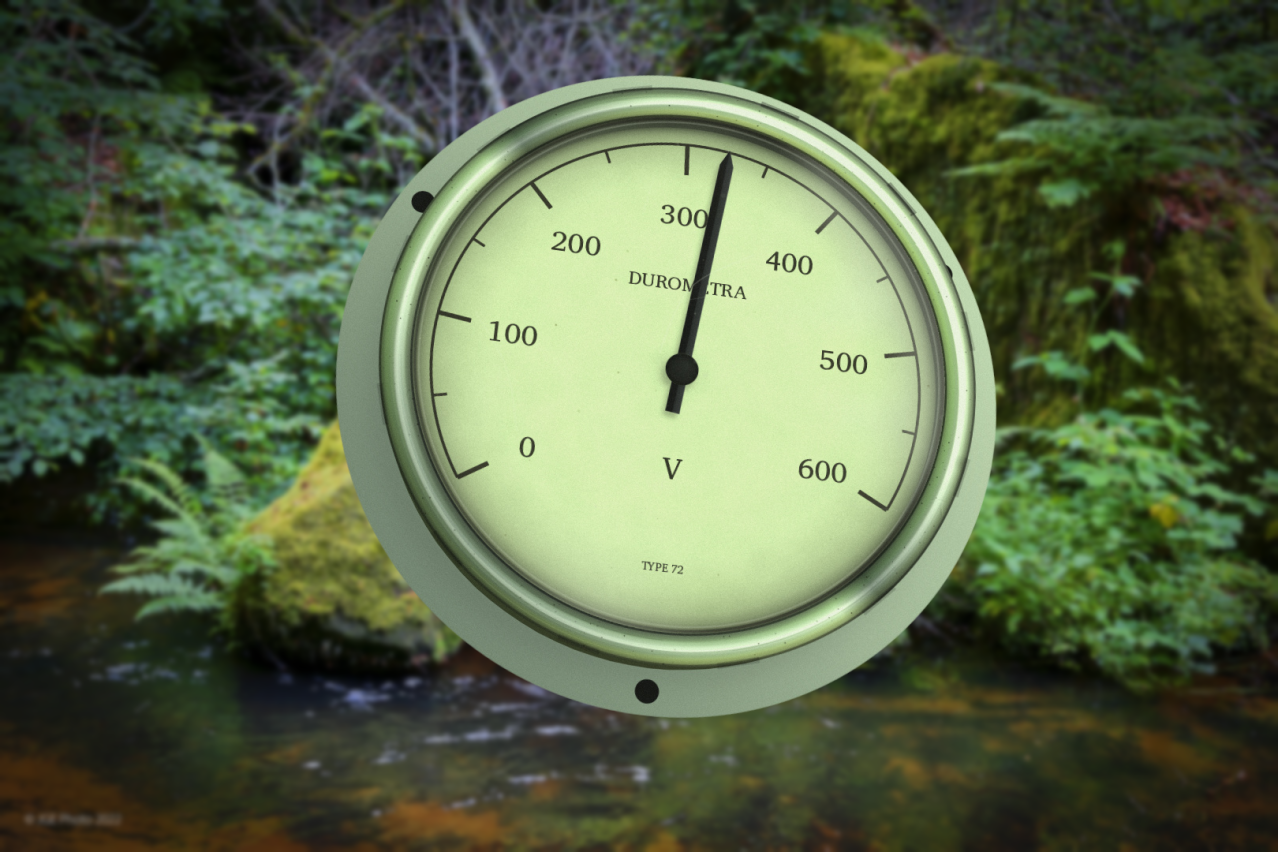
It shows value=325 unit=V
